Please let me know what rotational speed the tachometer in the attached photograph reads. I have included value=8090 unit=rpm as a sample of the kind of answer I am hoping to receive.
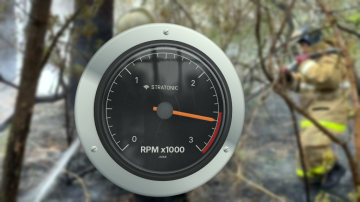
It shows value=2600 unit=rpm
